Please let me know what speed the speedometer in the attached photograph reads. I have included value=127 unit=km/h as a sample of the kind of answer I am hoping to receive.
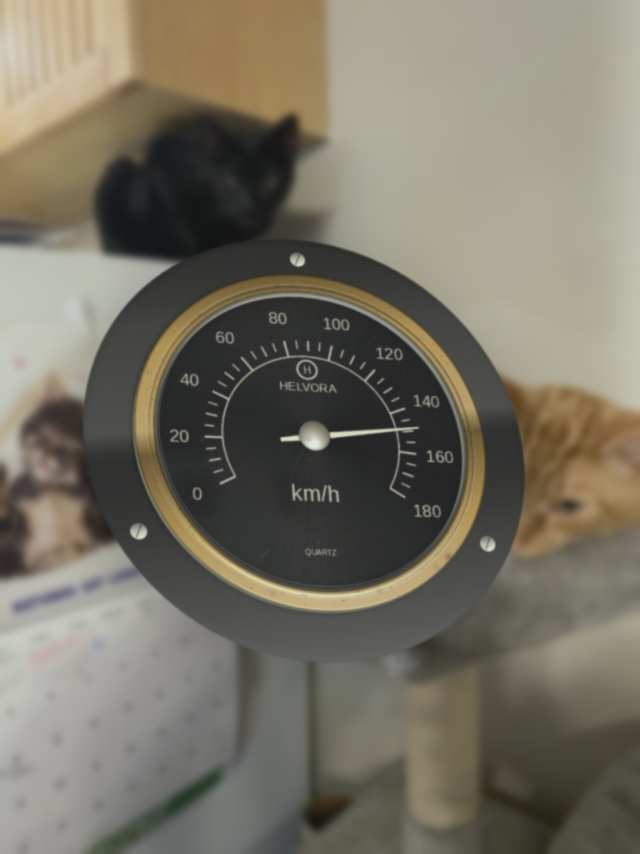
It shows value=150 unit=km/h
